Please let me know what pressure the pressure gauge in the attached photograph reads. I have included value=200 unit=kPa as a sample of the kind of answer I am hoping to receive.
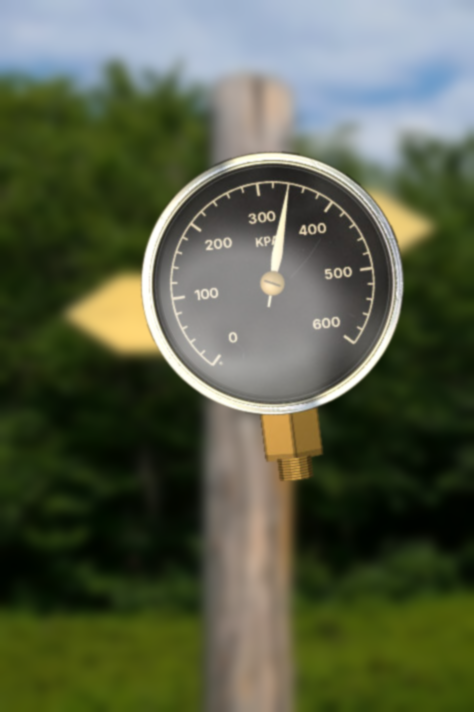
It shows value=340 unit=kPa
